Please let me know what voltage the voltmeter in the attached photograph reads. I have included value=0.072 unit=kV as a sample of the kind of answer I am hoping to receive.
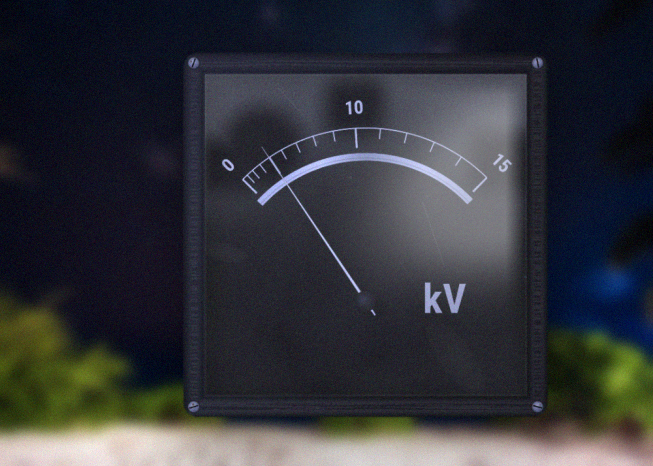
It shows value=5 unit=kV
